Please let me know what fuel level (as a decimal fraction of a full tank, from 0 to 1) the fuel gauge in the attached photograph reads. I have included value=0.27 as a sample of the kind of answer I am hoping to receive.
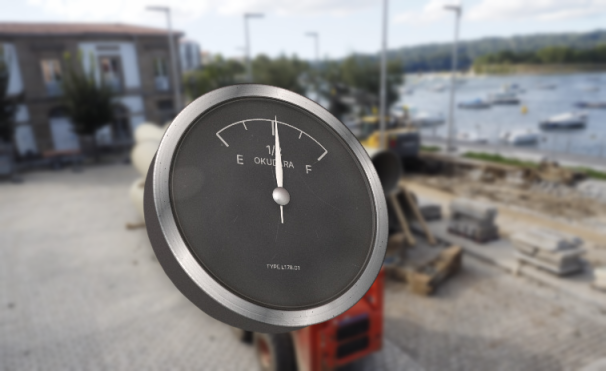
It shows value=0.5
